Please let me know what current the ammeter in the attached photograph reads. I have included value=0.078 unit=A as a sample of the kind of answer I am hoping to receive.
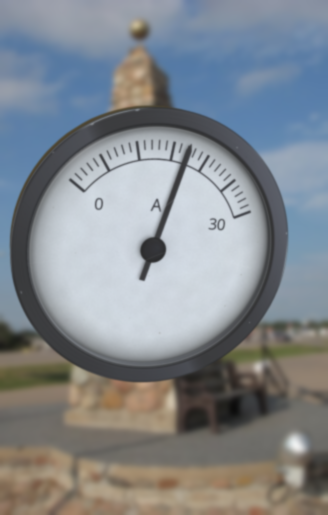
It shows value=17 unit=A
